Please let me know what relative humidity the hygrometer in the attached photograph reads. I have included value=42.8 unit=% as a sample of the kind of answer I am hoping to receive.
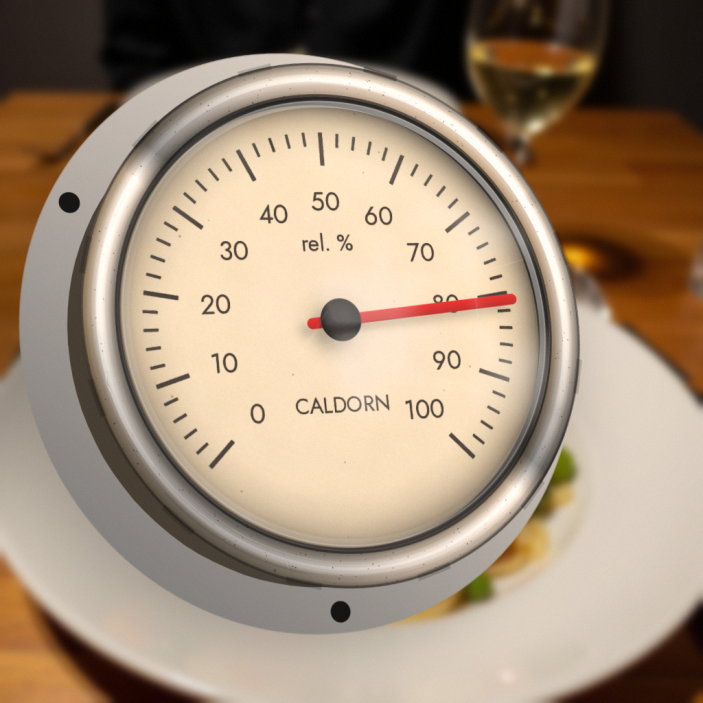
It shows value=81 unit=%
